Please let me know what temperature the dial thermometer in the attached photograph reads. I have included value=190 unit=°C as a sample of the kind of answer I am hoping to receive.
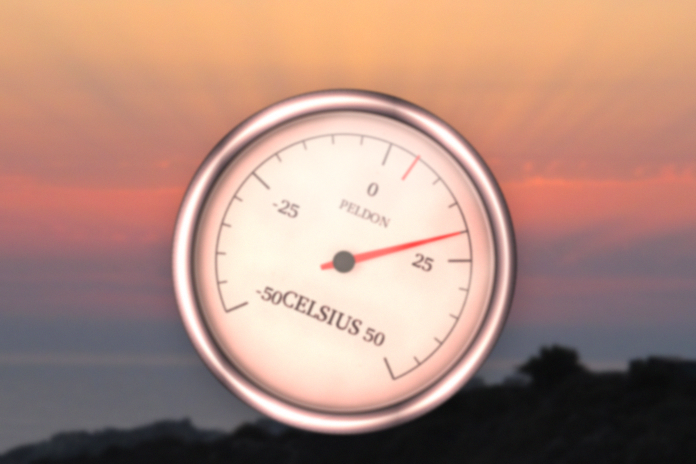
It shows value=20 unit=°C
